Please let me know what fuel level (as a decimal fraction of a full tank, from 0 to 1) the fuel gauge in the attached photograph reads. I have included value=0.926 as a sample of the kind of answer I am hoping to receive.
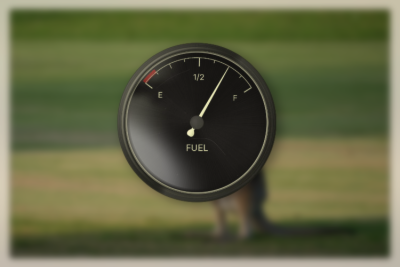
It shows value=0.75
